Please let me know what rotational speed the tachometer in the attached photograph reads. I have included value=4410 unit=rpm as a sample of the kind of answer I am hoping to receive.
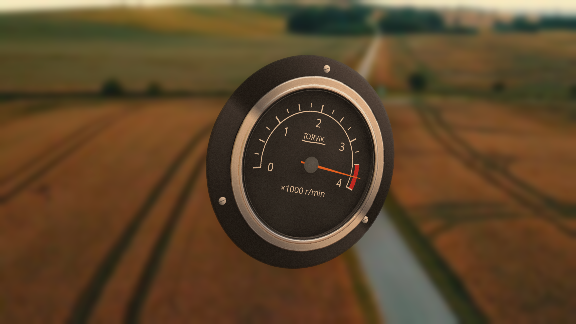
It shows value=3750 unit=rpm
